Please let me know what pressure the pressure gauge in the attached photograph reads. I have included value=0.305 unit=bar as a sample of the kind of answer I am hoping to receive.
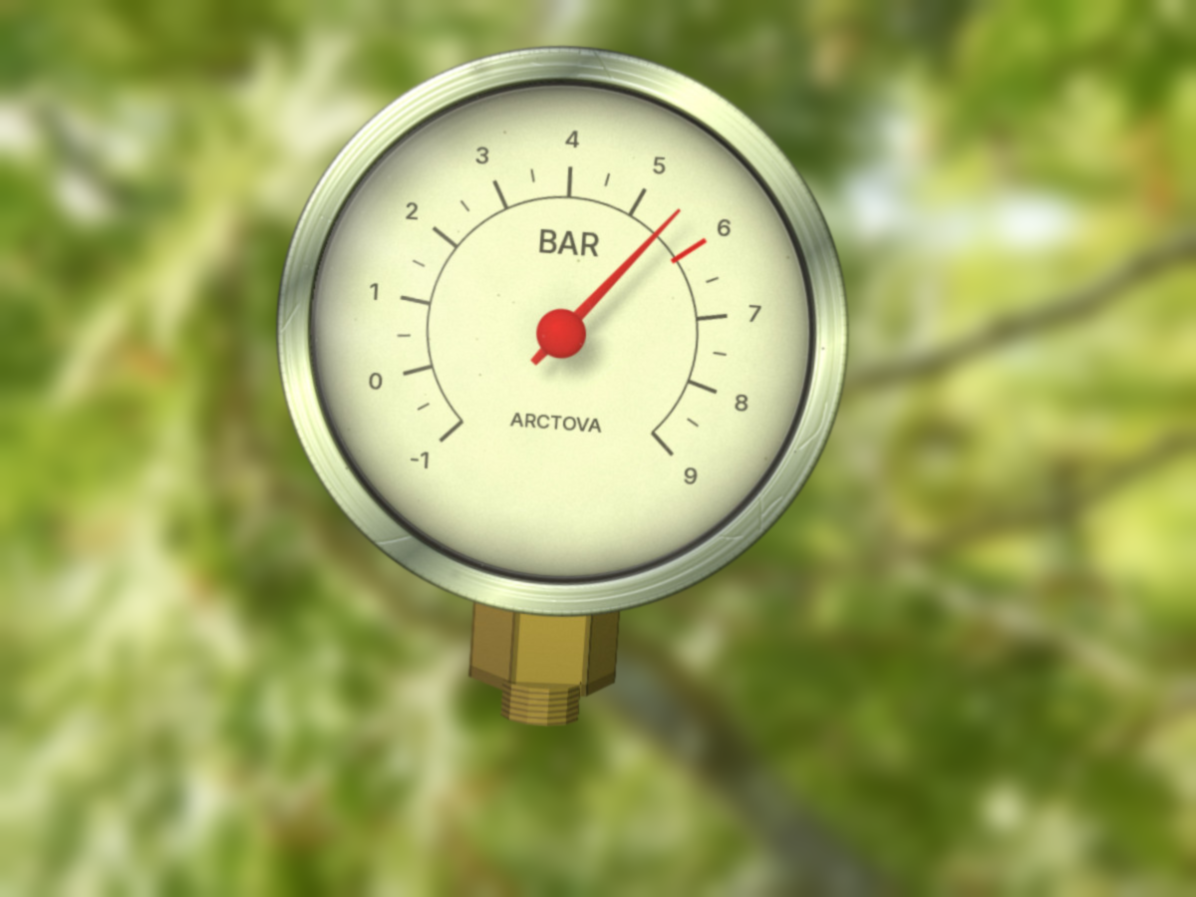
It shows value=5.5 unit=bar
